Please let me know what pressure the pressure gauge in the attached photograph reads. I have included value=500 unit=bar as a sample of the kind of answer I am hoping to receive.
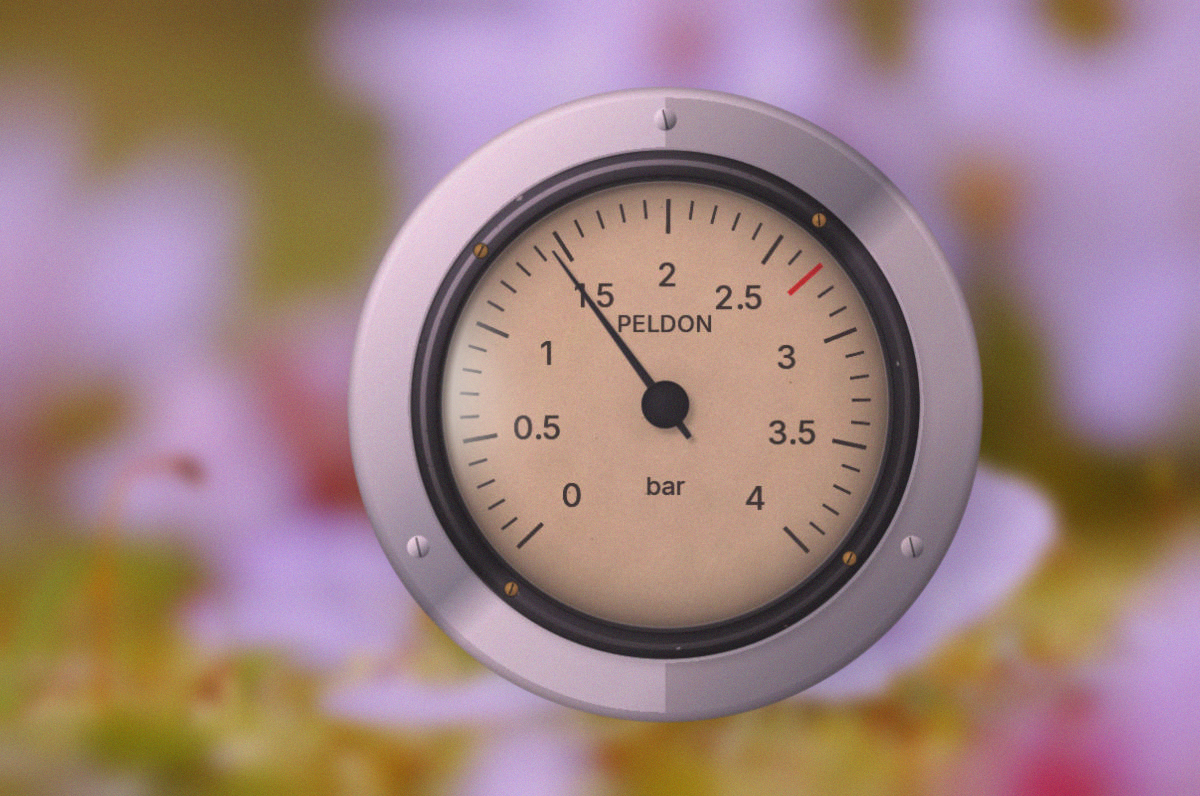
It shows value=1.45 unit=bar
